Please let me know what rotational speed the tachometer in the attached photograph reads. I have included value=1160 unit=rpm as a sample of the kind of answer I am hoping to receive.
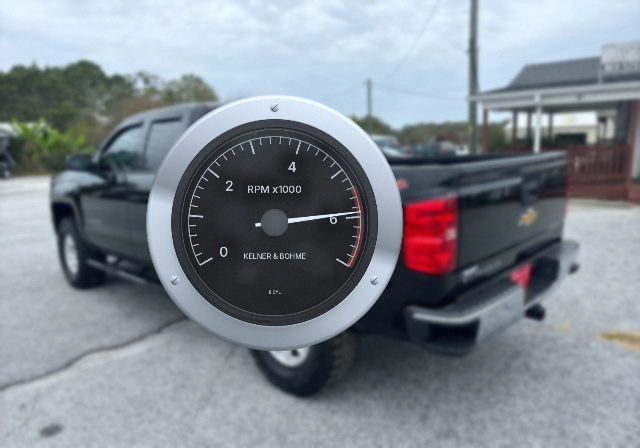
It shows value=5900 unit=rpm
